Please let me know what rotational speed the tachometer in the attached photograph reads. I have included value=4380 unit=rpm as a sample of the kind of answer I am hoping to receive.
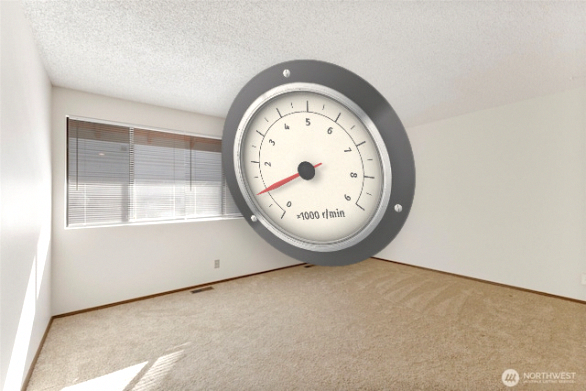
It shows value=1000 unit=rpm
